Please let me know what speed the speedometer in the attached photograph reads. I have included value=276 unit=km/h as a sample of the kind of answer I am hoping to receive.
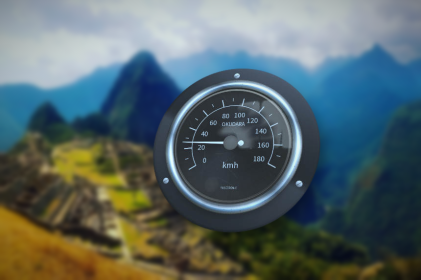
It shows value=25 unit=km/h
